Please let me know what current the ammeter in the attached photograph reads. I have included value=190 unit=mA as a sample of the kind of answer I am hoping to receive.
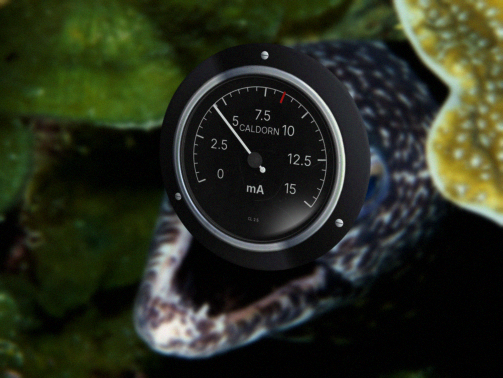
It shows value=4.5 unit=mA
